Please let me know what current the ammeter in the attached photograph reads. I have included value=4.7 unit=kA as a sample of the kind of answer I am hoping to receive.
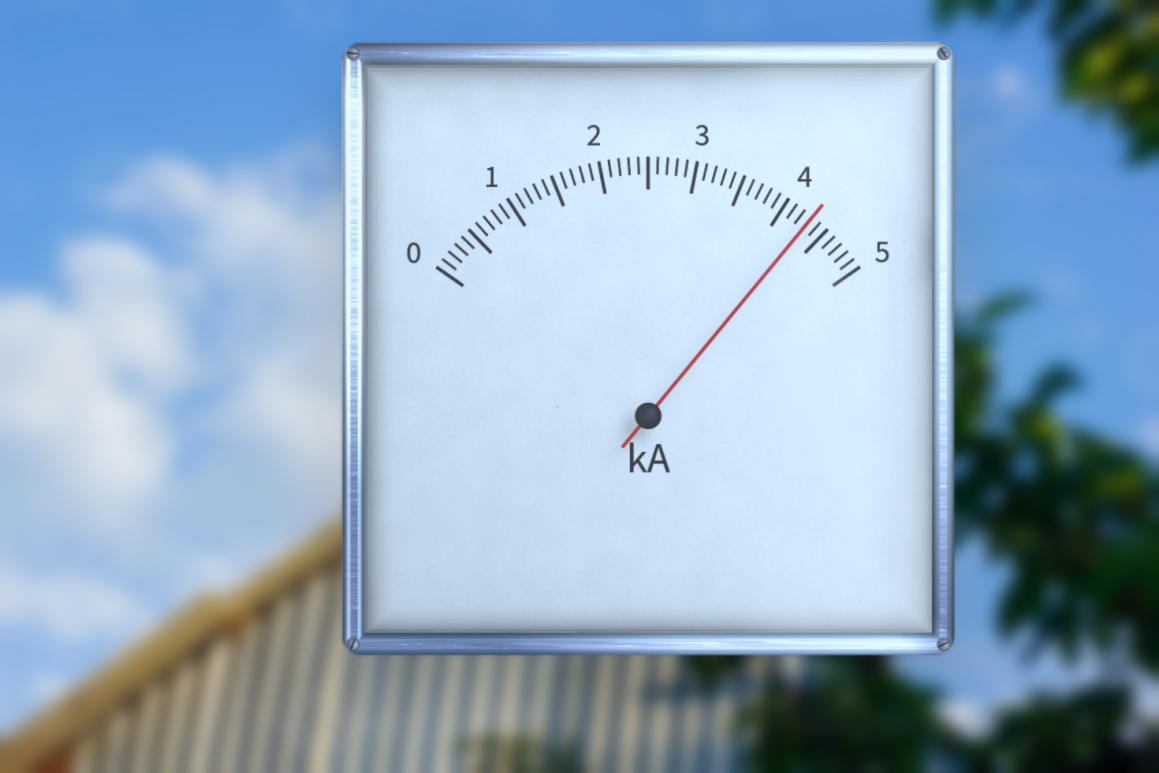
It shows value=4.3 unit=kA
